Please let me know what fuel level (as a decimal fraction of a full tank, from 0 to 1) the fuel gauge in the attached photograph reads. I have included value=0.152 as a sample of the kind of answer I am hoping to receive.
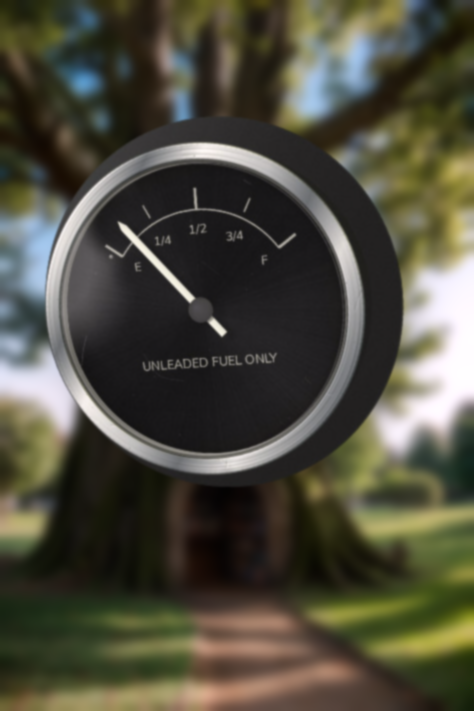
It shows value=0.125
